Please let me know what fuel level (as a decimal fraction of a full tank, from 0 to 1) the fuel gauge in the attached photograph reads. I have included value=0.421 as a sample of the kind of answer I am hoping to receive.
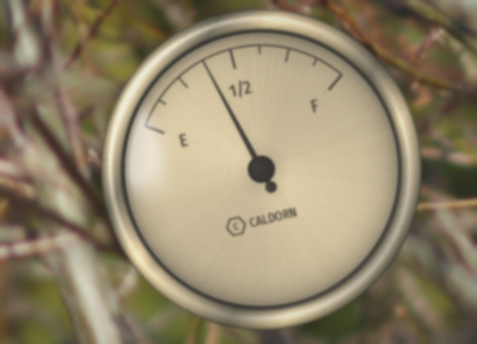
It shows value=0.375
